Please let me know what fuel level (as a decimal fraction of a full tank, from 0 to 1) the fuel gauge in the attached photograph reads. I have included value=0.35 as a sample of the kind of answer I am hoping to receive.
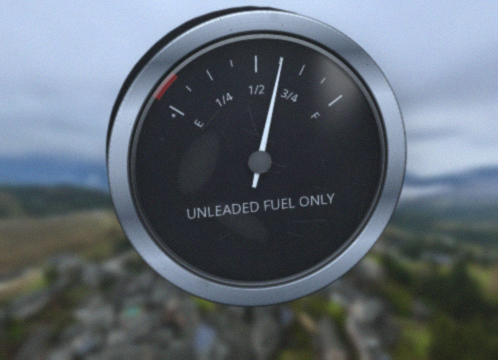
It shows value=0.625
